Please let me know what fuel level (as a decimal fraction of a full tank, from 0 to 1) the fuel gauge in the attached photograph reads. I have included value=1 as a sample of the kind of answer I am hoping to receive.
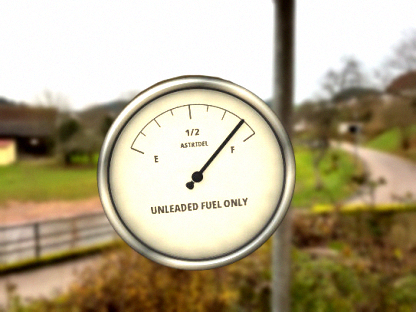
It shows value=0.875
